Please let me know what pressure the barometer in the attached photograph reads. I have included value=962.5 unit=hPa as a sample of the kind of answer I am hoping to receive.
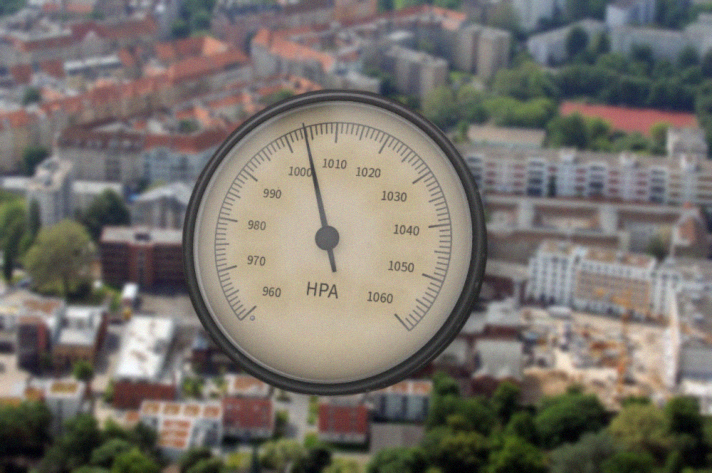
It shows value=1004 unit=hPa
